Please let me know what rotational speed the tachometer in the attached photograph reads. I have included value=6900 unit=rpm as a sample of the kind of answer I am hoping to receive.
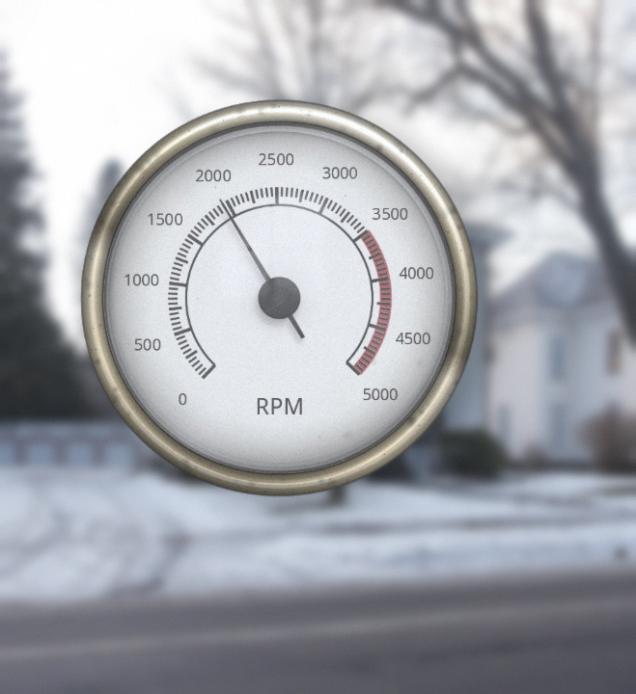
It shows value=1950 unit=rpm
